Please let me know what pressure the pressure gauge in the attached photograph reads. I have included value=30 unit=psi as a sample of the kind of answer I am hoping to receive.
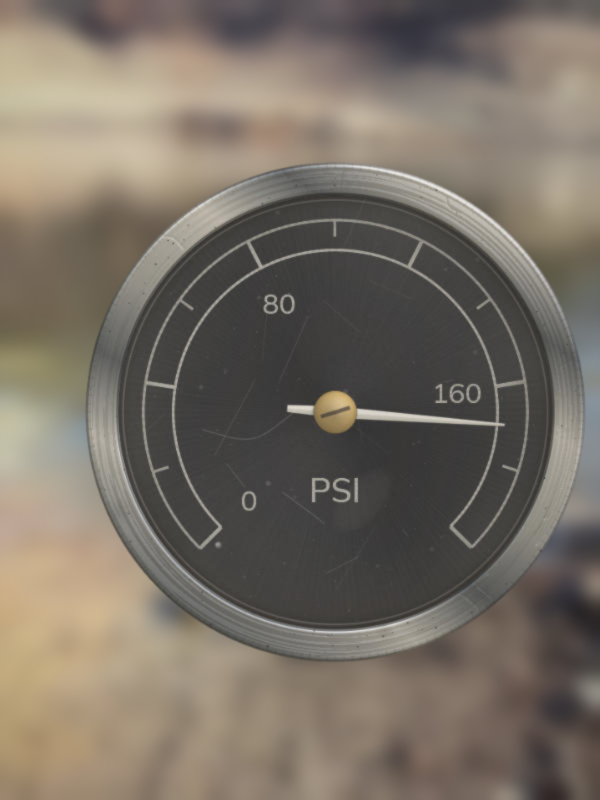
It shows value=170 unit=psi
